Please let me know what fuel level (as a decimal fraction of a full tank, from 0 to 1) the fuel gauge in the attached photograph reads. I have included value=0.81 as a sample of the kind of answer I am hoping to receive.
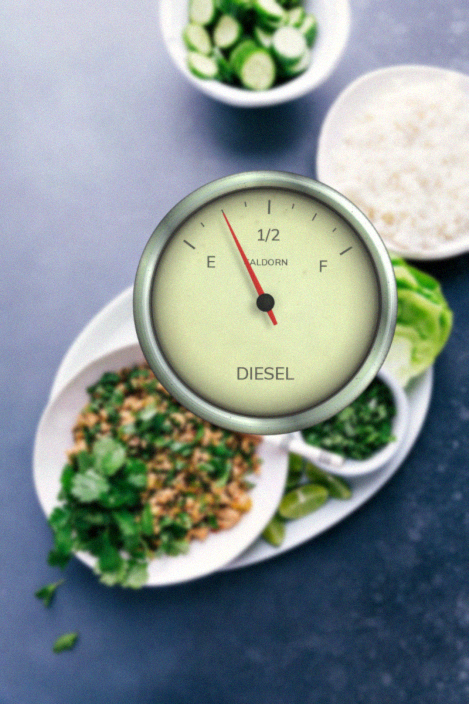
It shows value=0.25
